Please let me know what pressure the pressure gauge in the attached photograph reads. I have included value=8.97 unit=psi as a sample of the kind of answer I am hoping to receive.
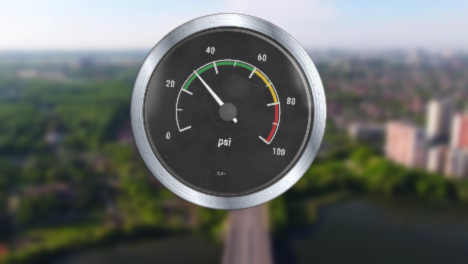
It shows value=30 unit=psi
